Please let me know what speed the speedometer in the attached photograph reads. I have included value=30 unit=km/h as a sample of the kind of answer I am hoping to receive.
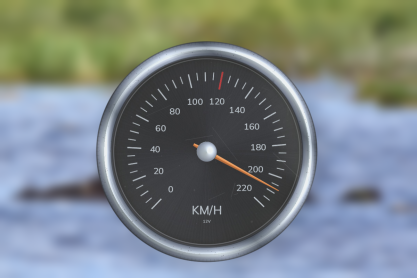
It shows value=207.5 unit=km/h
